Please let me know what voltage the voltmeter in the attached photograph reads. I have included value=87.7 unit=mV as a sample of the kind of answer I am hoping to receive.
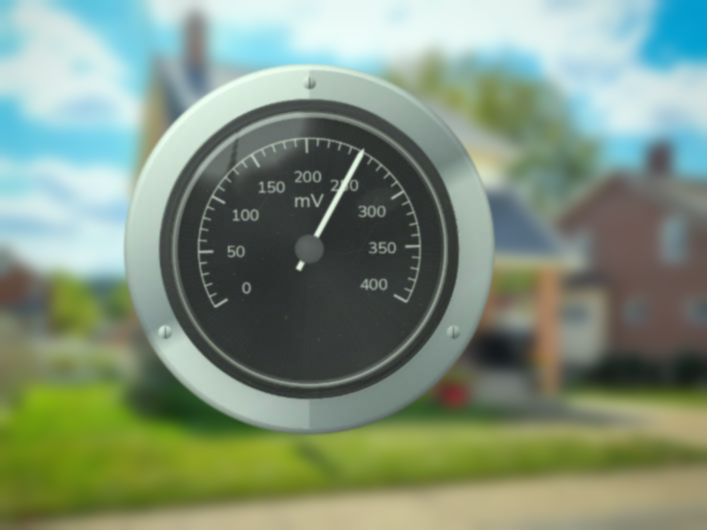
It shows value=250 unit=mV
